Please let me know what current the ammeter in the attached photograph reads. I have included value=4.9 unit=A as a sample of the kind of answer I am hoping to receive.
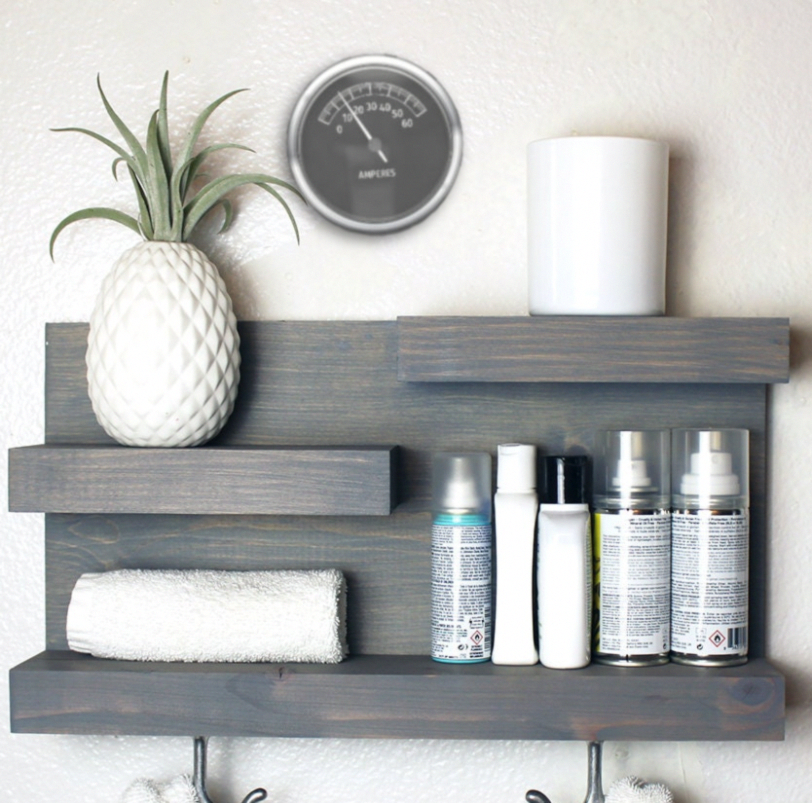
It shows value=15 unit=A
